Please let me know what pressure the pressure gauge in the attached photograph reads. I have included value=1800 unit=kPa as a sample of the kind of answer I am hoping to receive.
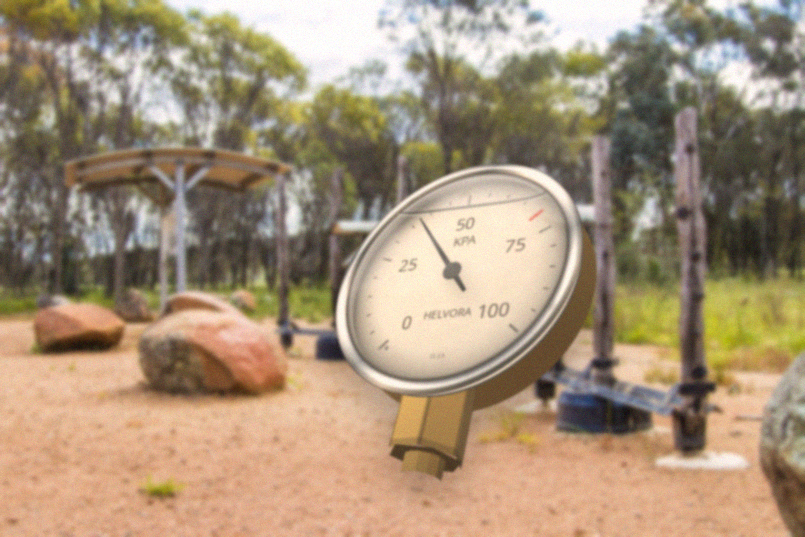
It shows value=37.5 unit=kPa
